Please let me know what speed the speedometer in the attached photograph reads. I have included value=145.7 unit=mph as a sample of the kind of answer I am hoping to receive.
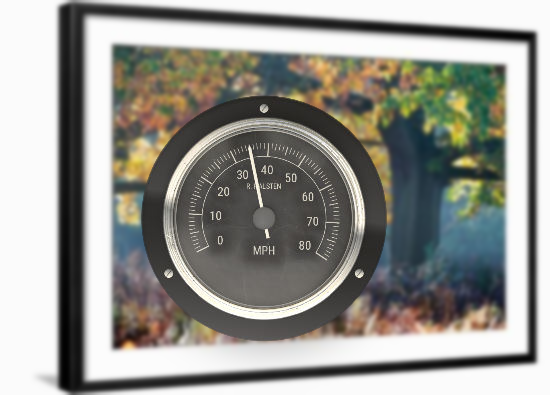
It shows value=35 unit=mph
